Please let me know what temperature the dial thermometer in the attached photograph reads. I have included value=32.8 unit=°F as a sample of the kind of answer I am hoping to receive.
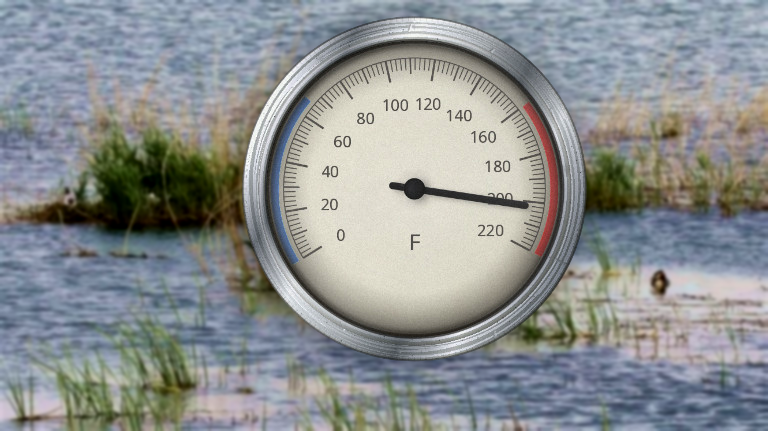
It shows value=202 unit=°F
